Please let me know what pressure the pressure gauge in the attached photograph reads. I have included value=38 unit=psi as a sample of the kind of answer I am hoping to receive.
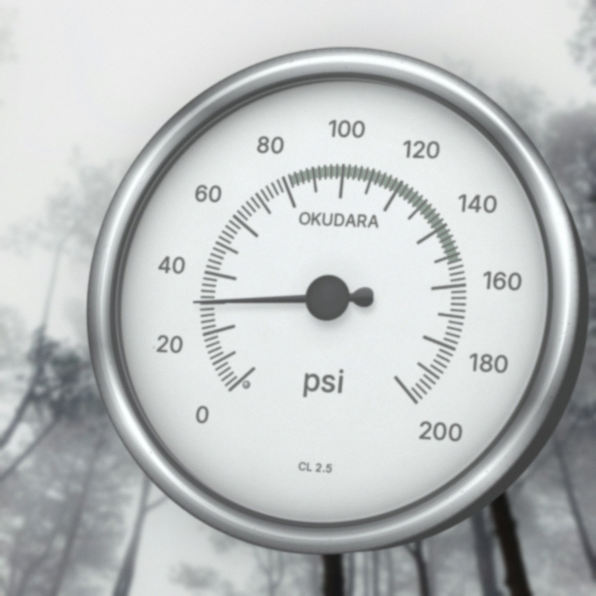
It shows value=30 unit=psi
